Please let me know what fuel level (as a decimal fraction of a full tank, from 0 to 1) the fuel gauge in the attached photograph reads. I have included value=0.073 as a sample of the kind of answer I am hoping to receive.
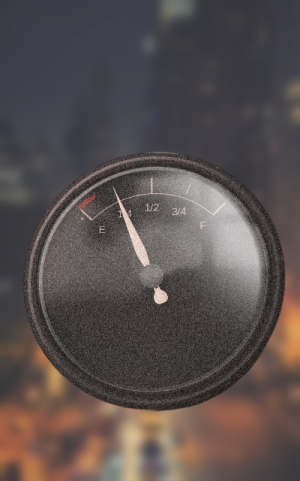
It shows value=0.25
